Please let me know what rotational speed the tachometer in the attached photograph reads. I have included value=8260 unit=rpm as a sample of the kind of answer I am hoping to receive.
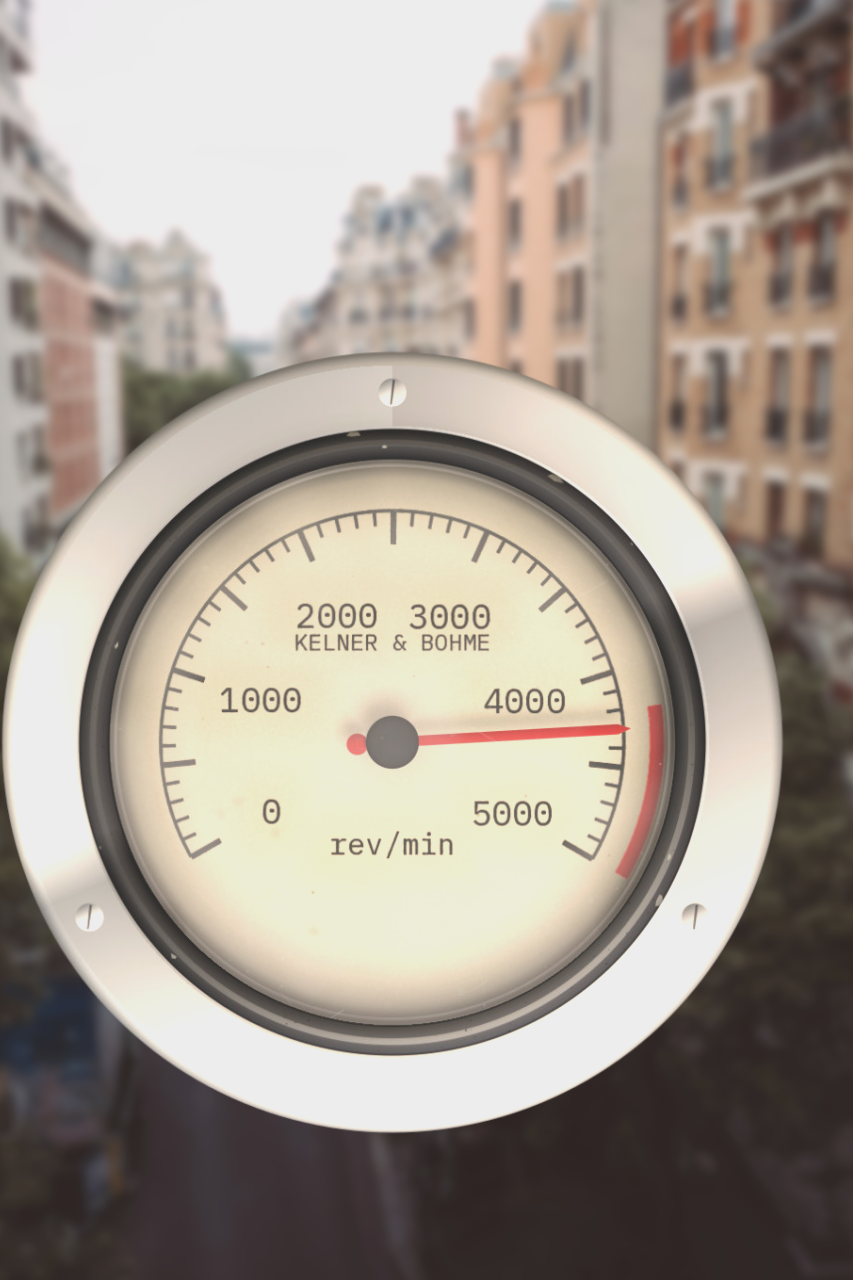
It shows value=4300 unit=rpm
